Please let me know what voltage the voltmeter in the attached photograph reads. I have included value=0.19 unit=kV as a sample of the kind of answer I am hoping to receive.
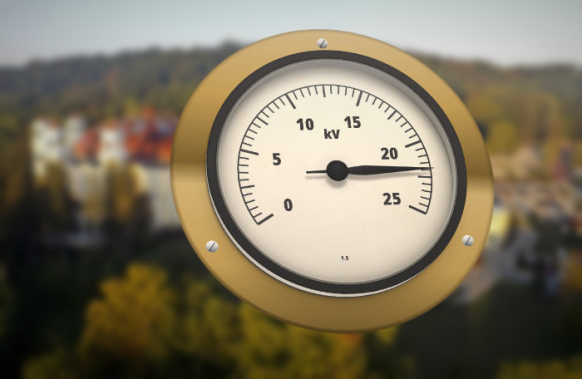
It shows value=22 unit=kV
